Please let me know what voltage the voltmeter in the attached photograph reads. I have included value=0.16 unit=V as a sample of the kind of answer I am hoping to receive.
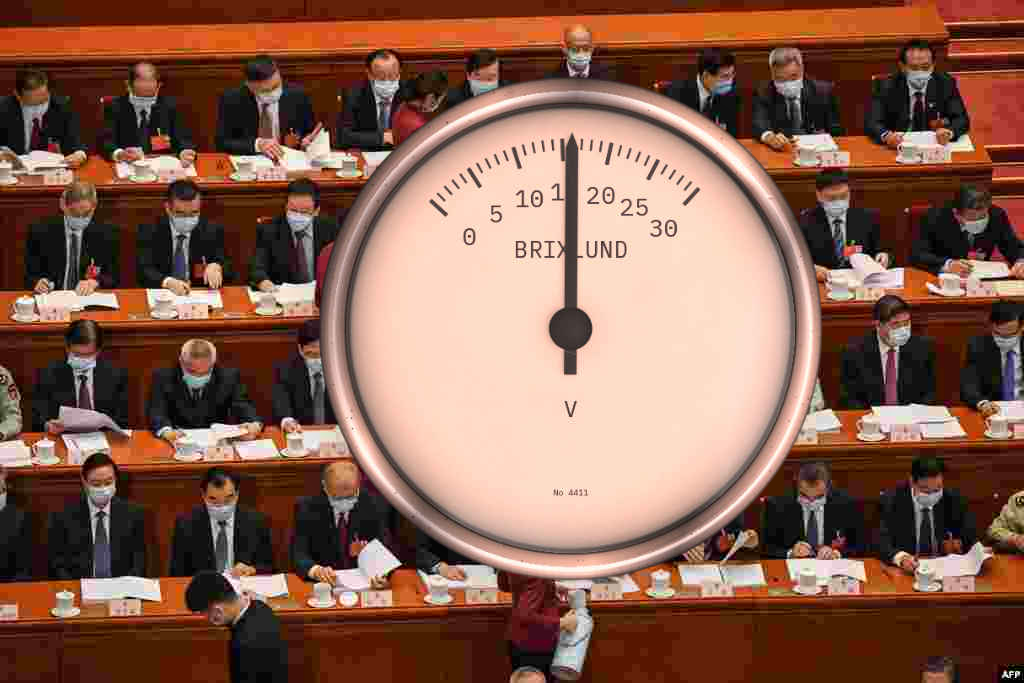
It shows value=16 unit=V
